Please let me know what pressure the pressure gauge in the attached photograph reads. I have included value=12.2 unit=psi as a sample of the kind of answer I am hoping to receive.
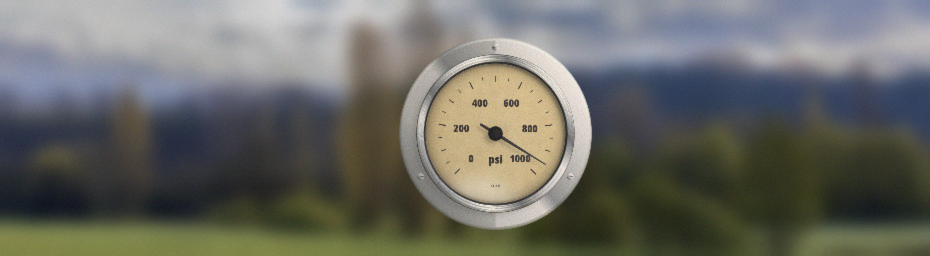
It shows value=950 unit=psi
